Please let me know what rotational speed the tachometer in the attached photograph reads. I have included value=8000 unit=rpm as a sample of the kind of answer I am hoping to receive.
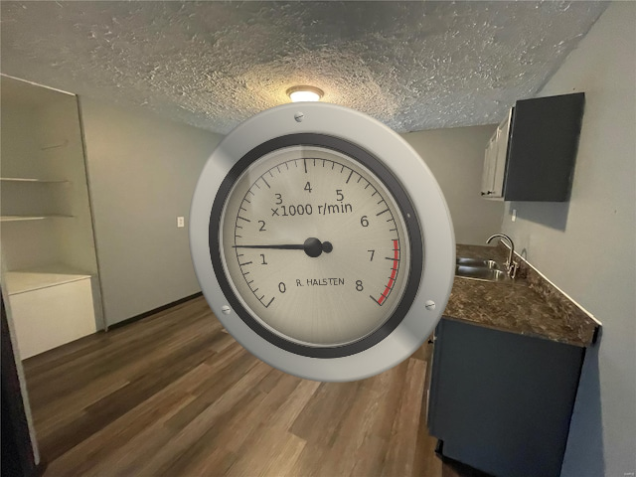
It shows value=1400 unit=rpm
